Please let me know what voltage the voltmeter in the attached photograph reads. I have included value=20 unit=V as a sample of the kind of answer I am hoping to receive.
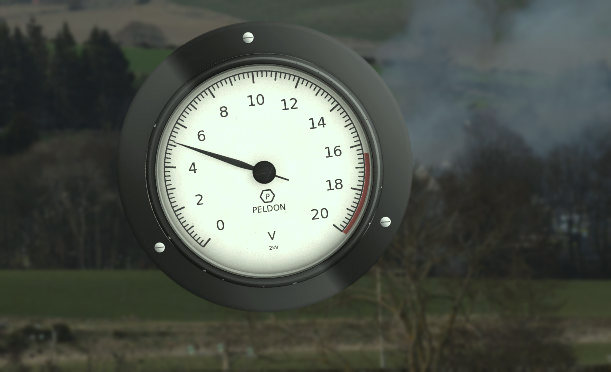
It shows value=5.2 unit=V
